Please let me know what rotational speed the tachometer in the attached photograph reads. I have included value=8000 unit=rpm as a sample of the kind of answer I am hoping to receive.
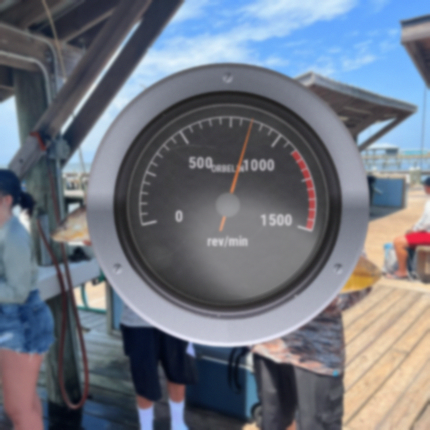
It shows value=850 unit=rpm
